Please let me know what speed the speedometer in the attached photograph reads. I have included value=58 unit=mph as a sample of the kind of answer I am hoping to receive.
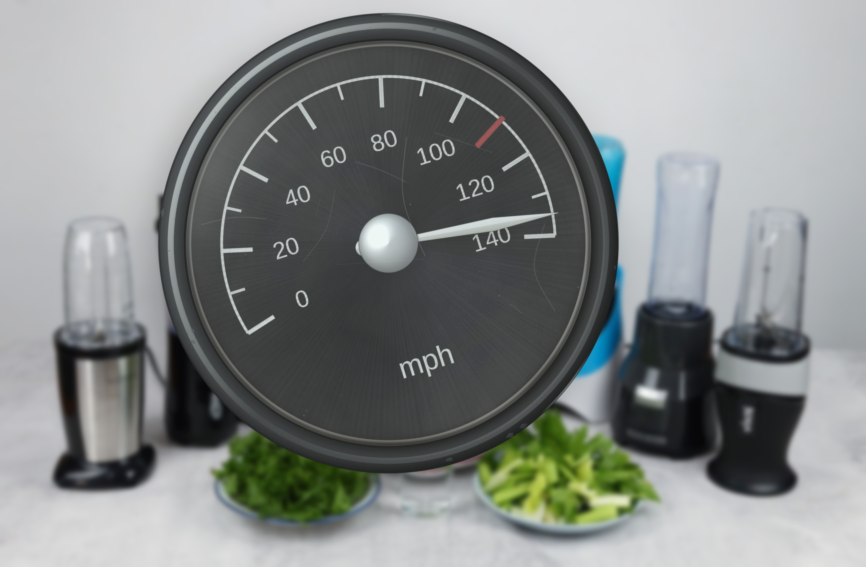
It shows value=135 unit=mph
